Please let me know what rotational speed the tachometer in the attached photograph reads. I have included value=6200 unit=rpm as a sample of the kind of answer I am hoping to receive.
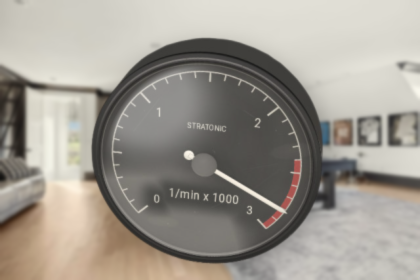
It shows value=2800 unit=rpm
